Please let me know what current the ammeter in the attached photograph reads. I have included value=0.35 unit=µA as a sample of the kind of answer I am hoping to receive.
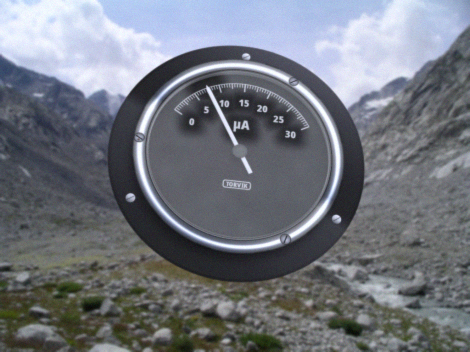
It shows value=7.5 unit=µA
